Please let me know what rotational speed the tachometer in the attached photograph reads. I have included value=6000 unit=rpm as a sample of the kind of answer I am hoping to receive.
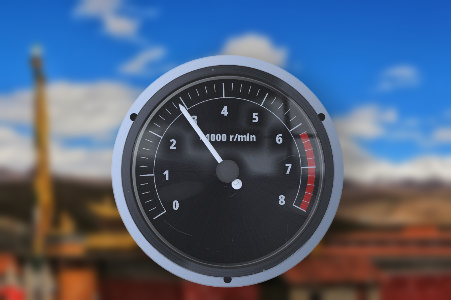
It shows value=2900 unit=rpm
